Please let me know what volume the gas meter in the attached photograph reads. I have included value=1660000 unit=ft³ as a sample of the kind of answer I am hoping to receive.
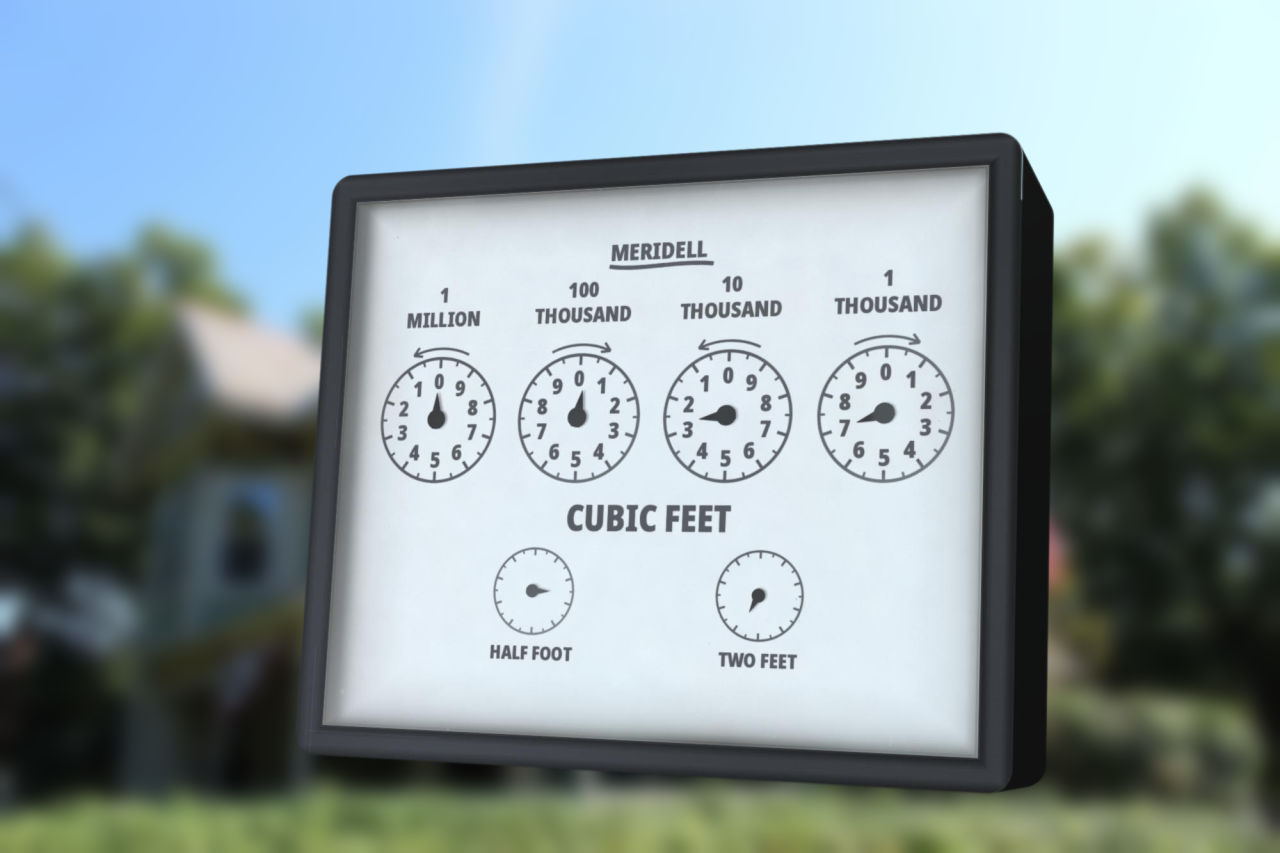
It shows value=2700 unit=ft³
